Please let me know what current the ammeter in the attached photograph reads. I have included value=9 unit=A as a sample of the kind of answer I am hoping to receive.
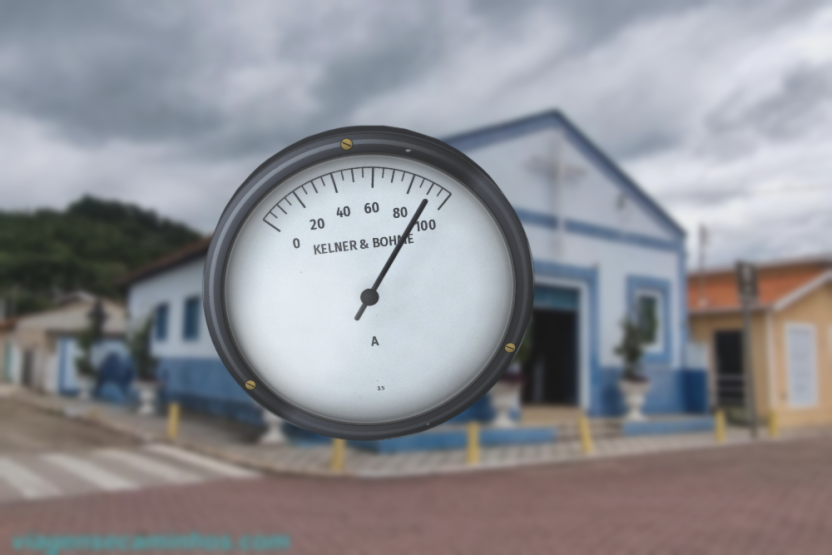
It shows value=90 unit=A
